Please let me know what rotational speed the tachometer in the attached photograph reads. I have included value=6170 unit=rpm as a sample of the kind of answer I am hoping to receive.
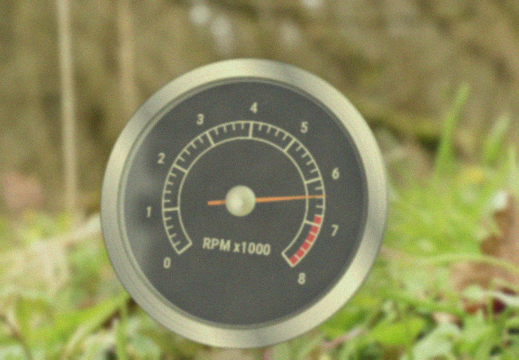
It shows value=6400 unit=rpm
